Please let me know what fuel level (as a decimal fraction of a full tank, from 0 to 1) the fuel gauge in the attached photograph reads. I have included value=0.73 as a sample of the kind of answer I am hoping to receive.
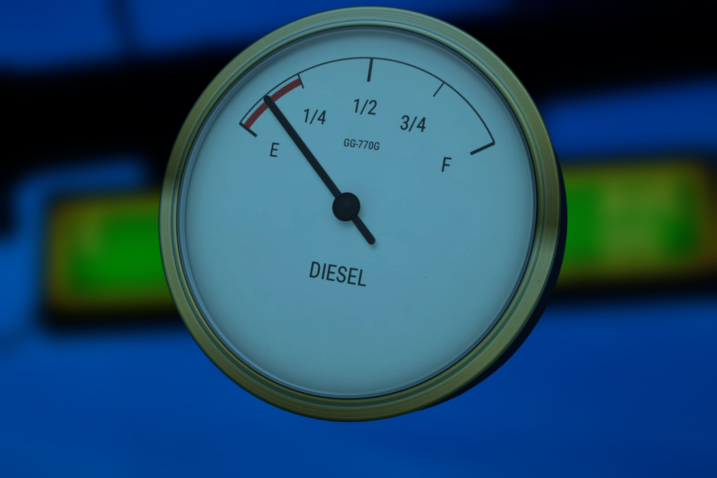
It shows value=0.125
